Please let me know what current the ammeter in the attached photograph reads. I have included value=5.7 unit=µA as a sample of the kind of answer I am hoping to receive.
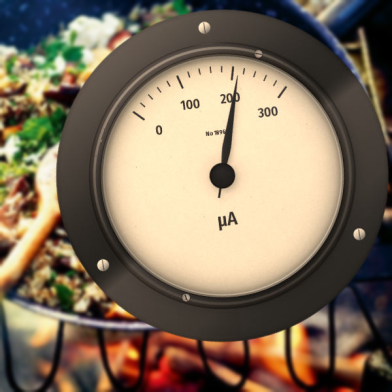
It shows value=210 unit=µA
